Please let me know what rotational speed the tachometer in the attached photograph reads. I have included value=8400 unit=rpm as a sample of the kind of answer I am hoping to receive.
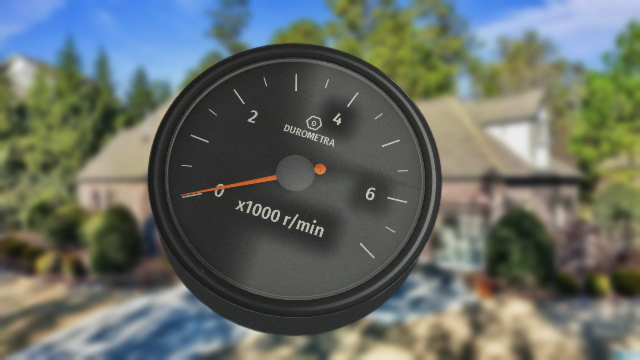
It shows value=0 unit=rpm
